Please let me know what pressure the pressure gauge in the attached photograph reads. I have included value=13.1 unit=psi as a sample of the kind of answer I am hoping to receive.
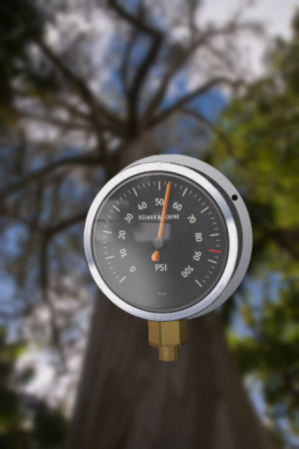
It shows value=54 unit=psi
